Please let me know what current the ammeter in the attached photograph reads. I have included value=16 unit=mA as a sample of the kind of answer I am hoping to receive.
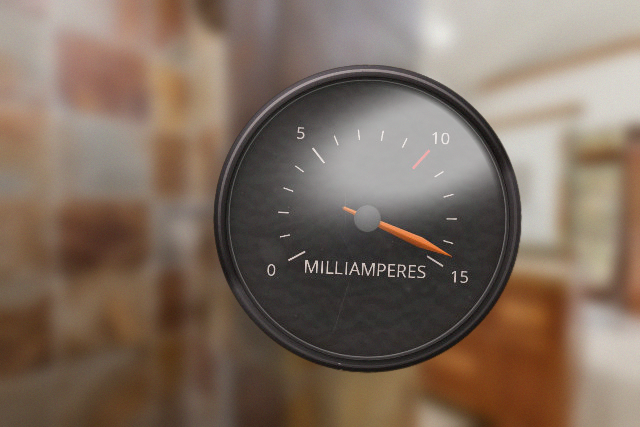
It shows value=14.5 unit=mA
